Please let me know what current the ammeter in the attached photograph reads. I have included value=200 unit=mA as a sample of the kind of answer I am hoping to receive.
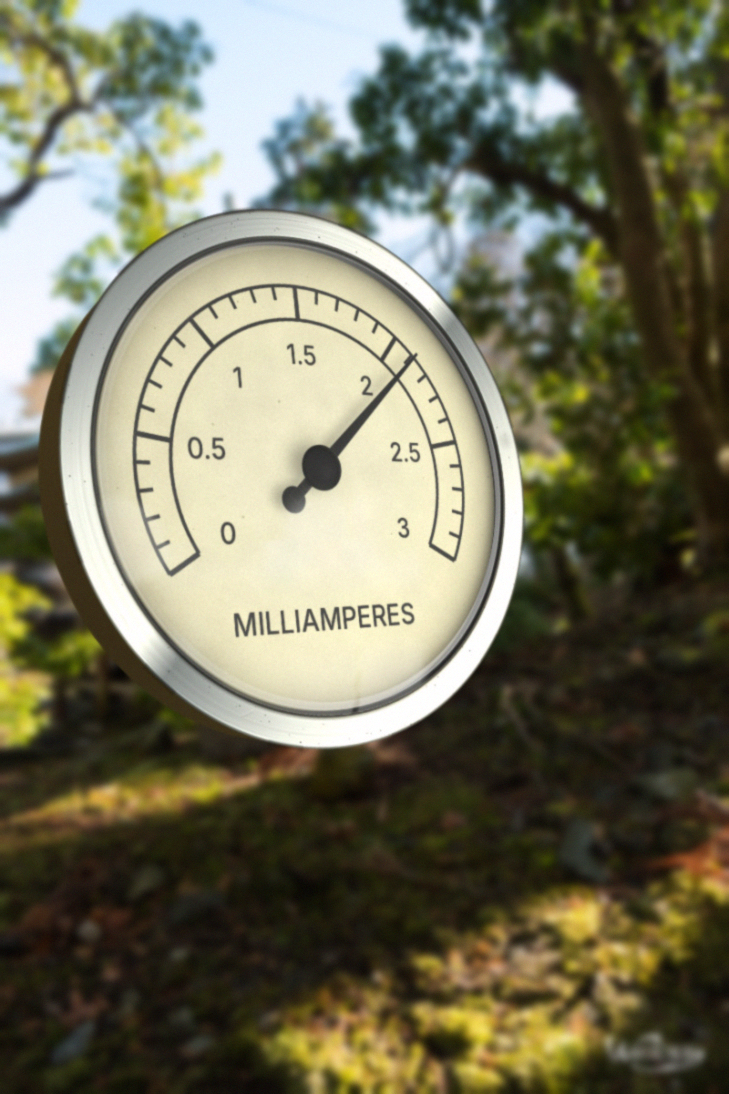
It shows value=2.1 unit=mA
